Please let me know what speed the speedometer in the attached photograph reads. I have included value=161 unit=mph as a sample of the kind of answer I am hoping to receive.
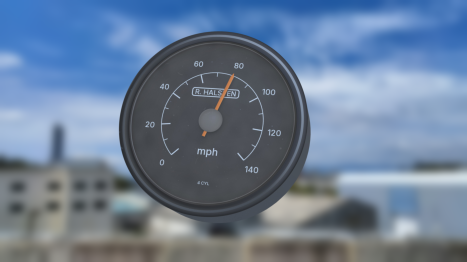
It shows value=80 unit=mph
